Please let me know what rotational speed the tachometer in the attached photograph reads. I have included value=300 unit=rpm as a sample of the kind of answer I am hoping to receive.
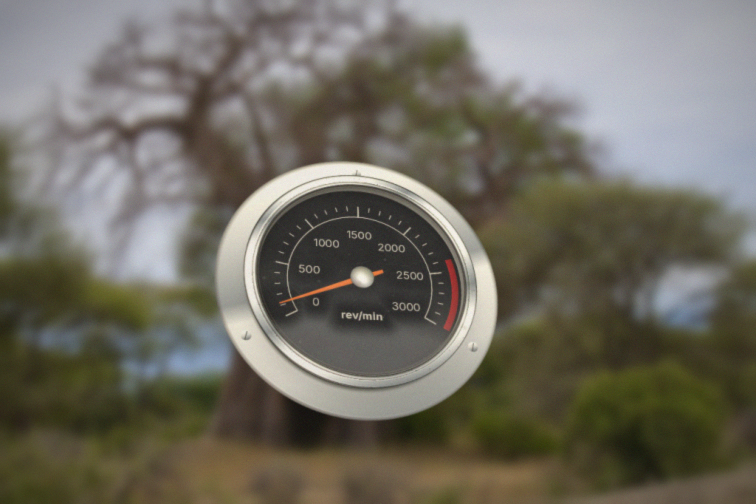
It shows value=100 unit=rpm
